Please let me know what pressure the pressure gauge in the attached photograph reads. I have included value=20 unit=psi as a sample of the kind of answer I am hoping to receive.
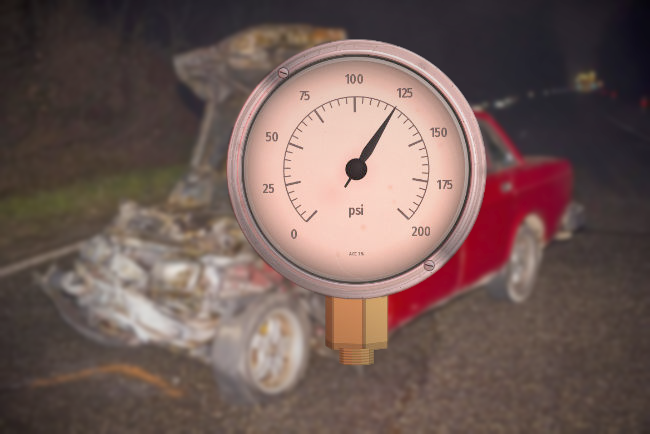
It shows value=125 unit=psi
